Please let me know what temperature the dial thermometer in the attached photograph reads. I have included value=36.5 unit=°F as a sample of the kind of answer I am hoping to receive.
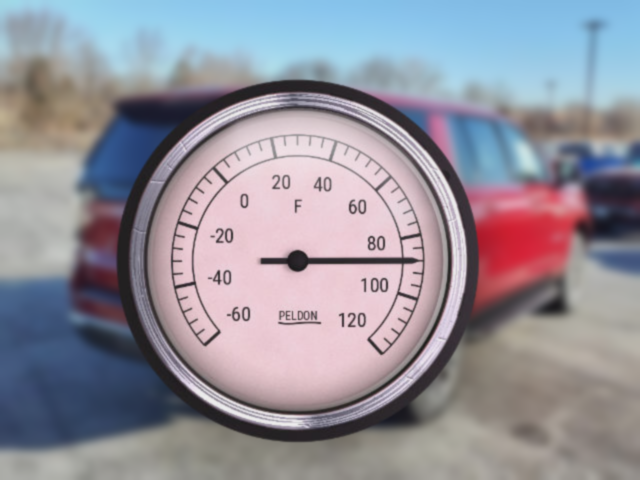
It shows value=88 unit=°F
